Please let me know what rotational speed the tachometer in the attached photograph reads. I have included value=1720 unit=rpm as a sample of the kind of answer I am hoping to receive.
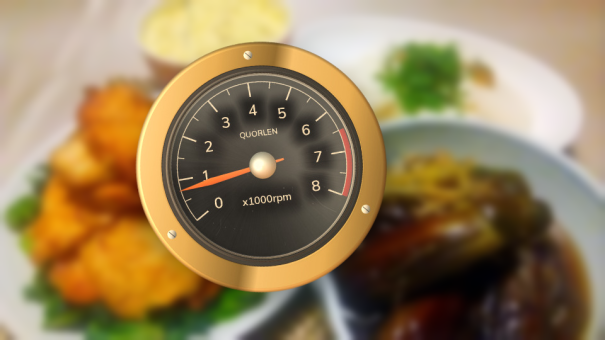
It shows value=750 unit=rpm
